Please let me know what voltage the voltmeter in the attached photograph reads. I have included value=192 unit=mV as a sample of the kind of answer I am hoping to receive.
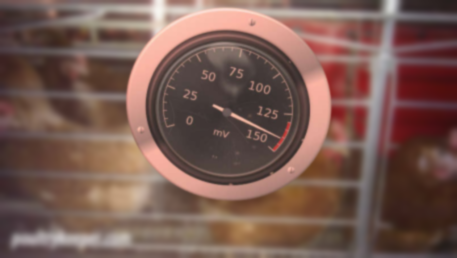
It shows value=140 unit=mV
